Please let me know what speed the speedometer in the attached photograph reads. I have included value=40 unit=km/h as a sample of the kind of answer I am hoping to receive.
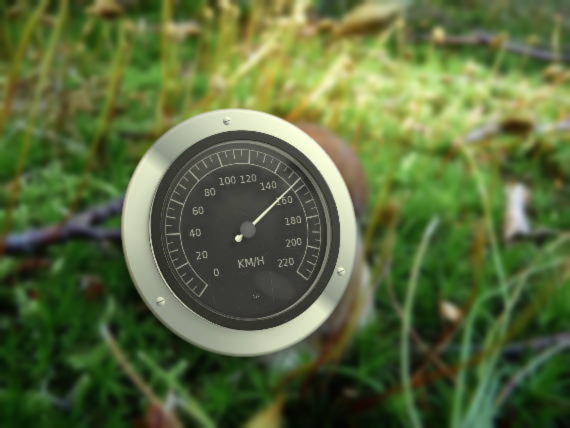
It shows value=155 unit=km/h
